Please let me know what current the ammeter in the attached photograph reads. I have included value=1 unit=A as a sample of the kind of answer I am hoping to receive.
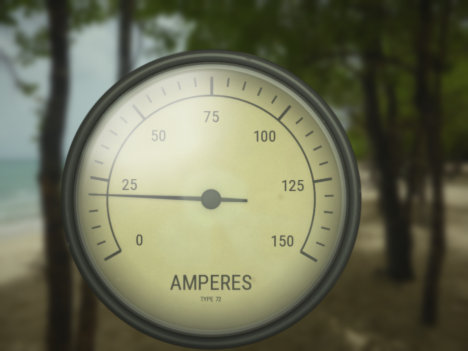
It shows value=20 unit=A
